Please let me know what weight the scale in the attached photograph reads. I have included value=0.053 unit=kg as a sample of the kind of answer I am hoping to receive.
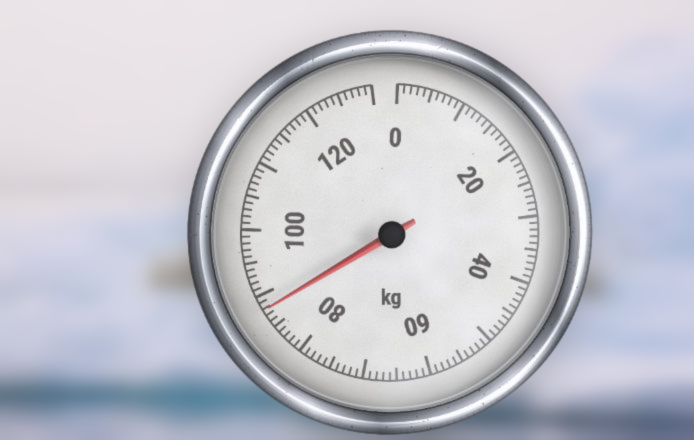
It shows value=88 unit=kg
